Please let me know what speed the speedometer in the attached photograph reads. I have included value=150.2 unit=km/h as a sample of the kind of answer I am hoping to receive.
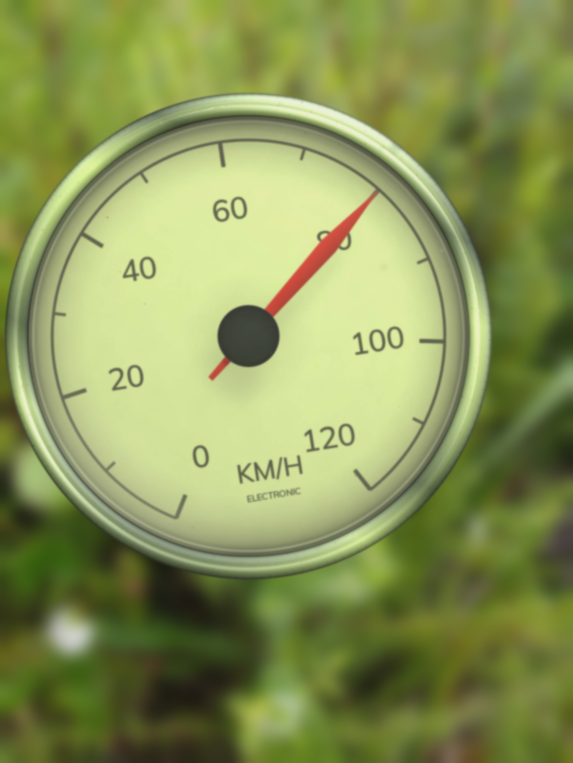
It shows value=80 unit=km/h
